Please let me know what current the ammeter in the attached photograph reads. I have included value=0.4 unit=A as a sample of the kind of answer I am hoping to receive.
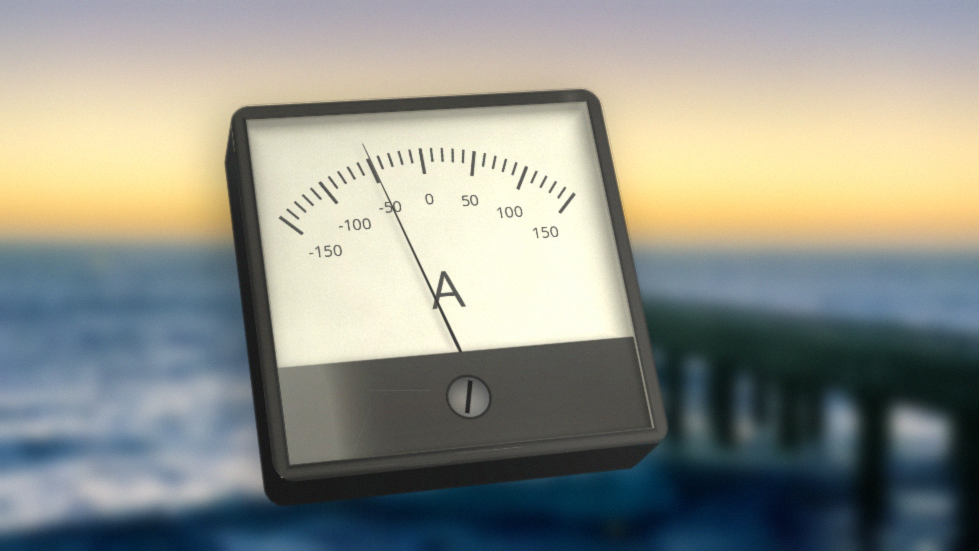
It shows value=-50 unit=A
